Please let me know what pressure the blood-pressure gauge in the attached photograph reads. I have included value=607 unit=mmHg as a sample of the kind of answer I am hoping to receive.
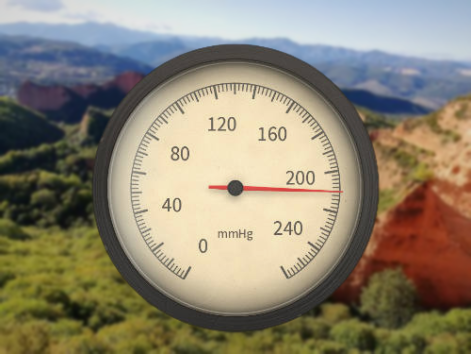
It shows value=210 unit=mmHg
